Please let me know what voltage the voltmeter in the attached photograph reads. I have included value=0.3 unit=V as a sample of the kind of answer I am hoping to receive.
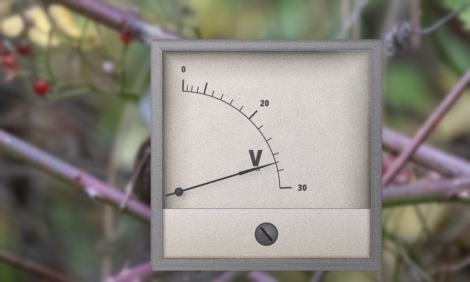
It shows value=27 unit=V
